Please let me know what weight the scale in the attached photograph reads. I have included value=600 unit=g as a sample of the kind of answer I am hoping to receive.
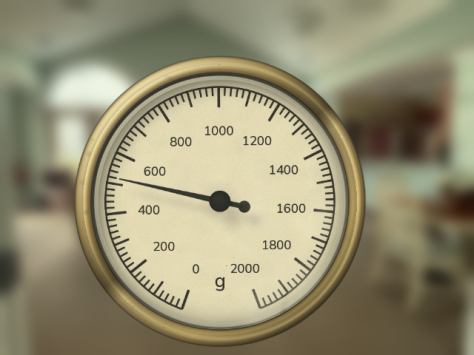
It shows value=520 unit=g
